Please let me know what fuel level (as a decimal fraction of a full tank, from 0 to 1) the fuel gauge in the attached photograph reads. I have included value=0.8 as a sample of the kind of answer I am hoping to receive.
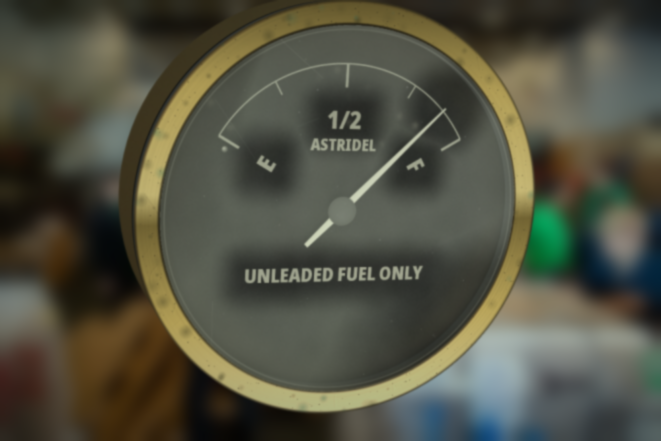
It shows value=0.875
